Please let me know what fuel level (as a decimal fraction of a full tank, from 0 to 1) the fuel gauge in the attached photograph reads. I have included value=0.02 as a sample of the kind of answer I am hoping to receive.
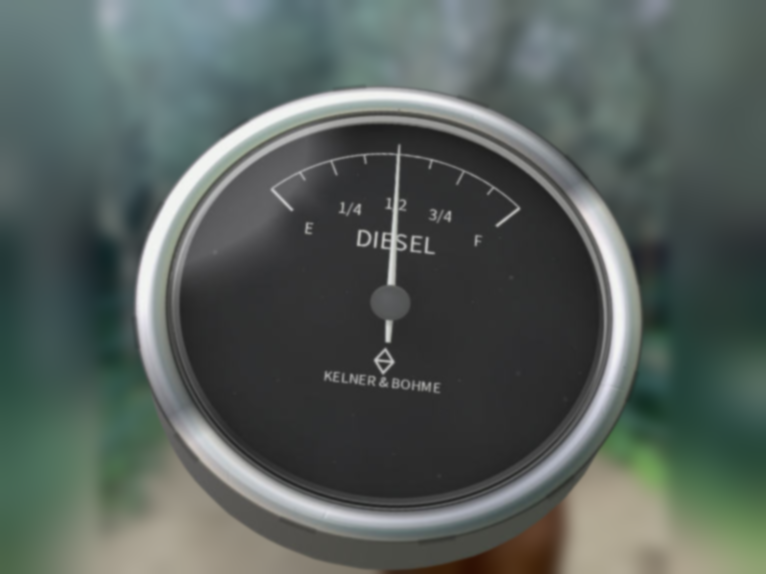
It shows value=0.5
